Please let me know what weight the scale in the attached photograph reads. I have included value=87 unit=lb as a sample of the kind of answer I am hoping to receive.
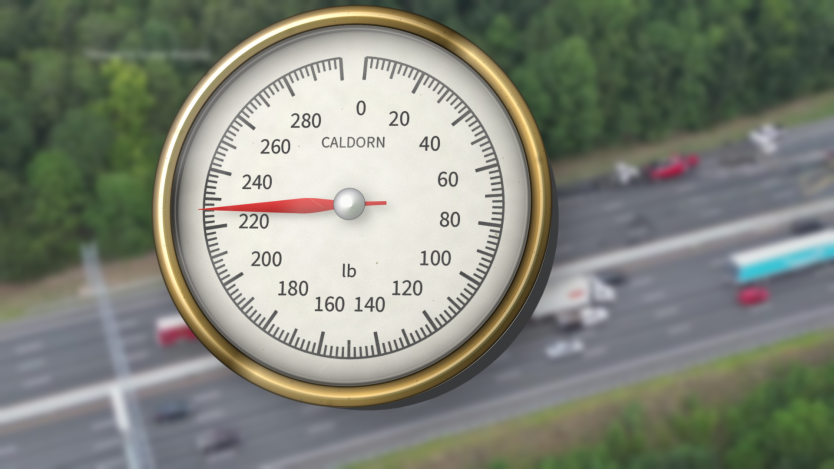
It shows value=226 unit=lb
